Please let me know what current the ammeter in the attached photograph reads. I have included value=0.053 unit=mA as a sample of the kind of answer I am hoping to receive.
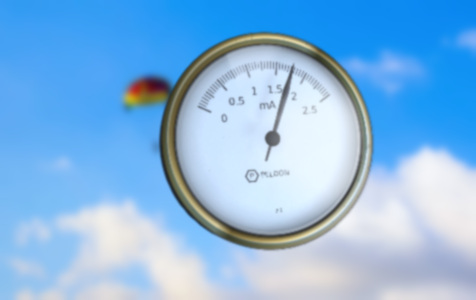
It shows value=1.75 unit=mA
